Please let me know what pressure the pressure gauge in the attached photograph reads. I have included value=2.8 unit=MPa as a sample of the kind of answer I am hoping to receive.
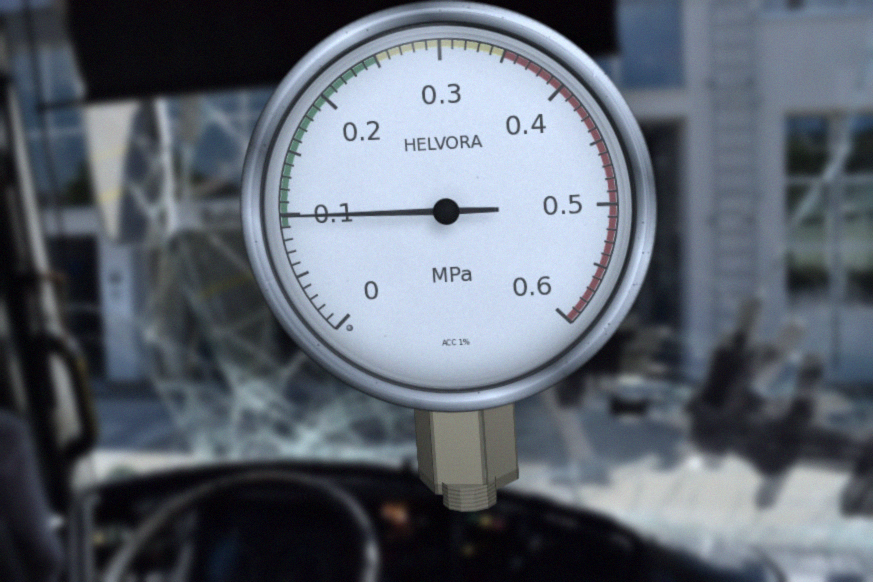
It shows value=0.1 unit=MPa
